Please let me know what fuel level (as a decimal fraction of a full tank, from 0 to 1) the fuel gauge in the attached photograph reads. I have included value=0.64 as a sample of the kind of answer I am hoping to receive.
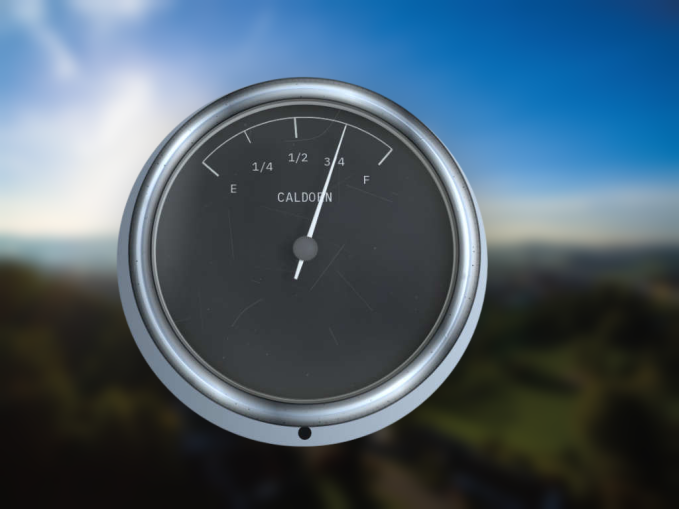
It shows value=0.75
